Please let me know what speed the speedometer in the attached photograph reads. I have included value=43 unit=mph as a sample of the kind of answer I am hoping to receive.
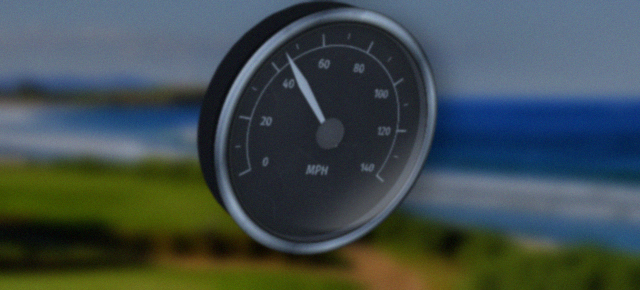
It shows value=45 unit=mph
